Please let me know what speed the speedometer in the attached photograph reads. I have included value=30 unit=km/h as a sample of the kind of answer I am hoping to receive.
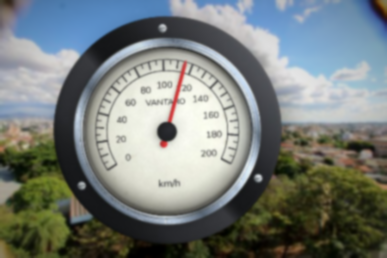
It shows value=115 unit=km/h
